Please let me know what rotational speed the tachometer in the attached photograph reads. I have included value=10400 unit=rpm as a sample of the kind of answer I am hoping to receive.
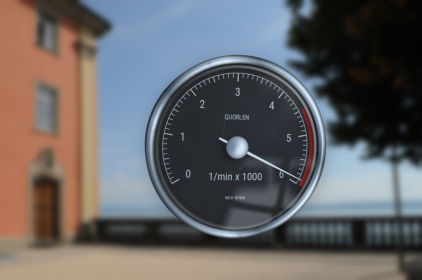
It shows value=5900 unit=rpm
